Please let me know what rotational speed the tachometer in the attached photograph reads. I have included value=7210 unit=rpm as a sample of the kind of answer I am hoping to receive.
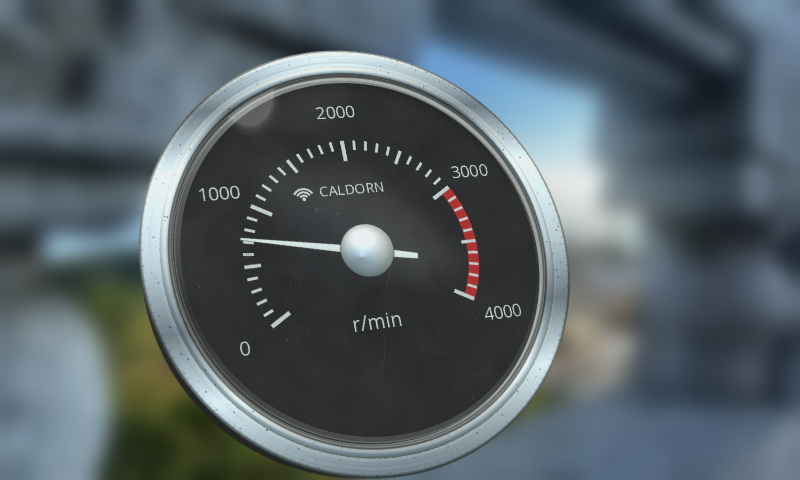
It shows value=700 unit=rpm
